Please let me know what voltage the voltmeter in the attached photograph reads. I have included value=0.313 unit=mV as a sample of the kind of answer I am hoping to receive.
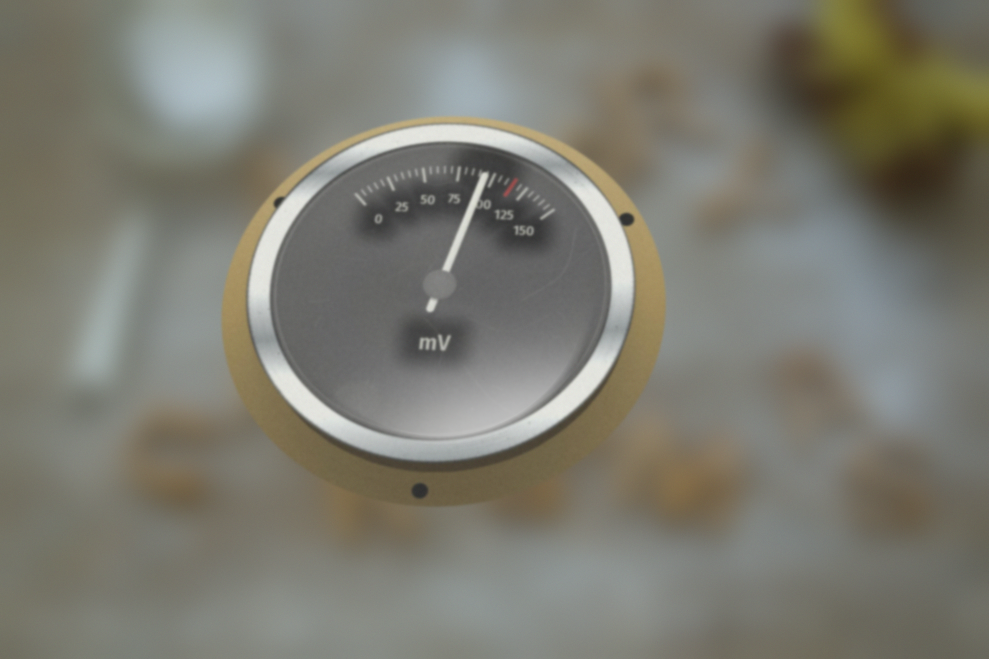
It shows value=95 unit=mV
